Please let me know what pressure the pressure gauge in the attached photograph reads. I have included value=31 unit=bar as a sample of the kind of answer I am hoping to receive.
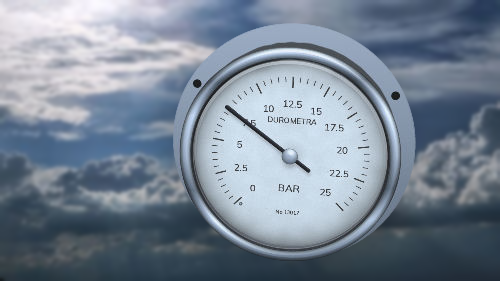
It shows value=7.5 unit=bar
